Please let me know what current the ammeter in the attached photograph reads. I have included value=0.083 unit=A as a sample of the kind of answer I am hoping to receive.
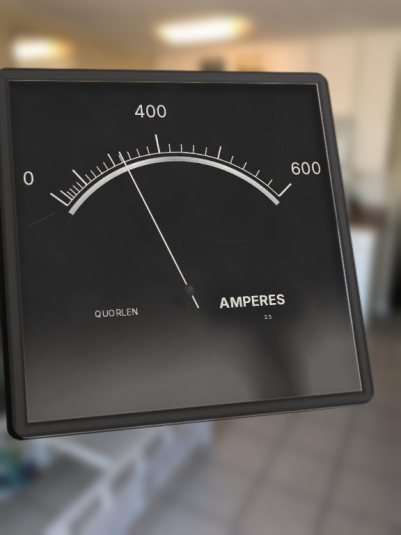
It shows value=320 unit=A
